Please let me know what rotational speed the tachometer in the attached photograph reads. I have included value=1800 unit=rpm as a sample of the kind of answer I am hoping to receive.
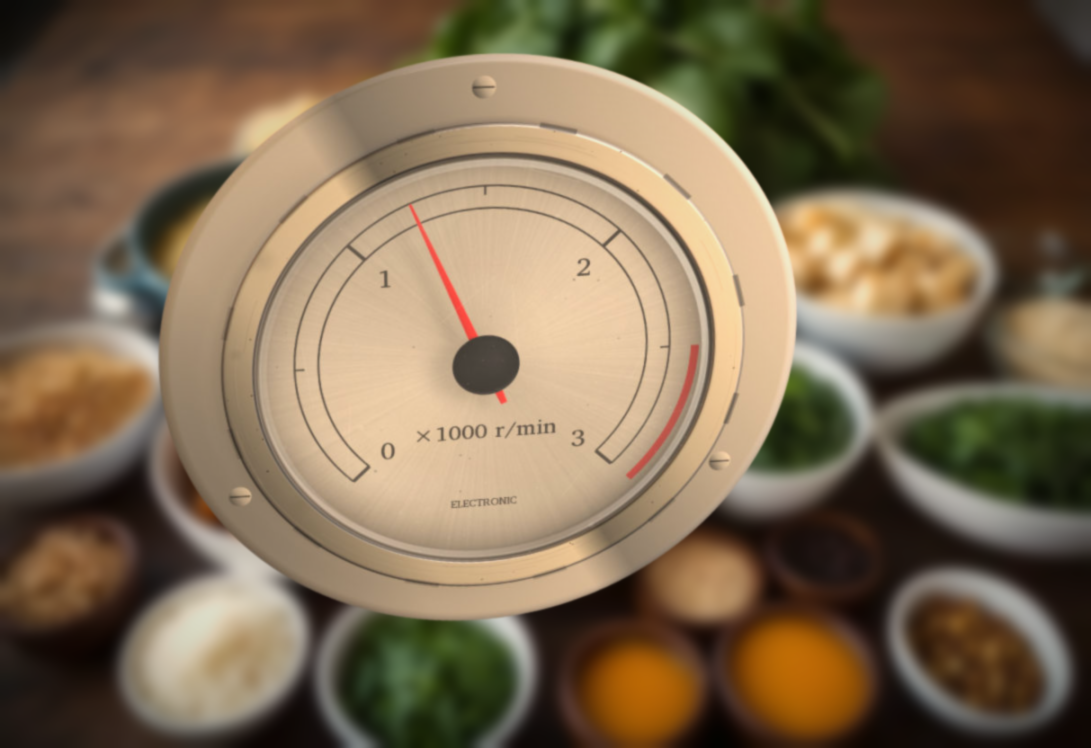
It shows value=1250 unit=rpm
